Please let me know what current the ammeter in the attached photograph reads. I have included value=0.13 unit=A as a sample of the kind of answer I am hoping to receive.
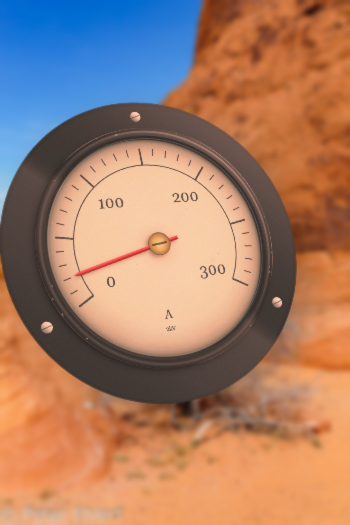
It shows value=20 unit=A
